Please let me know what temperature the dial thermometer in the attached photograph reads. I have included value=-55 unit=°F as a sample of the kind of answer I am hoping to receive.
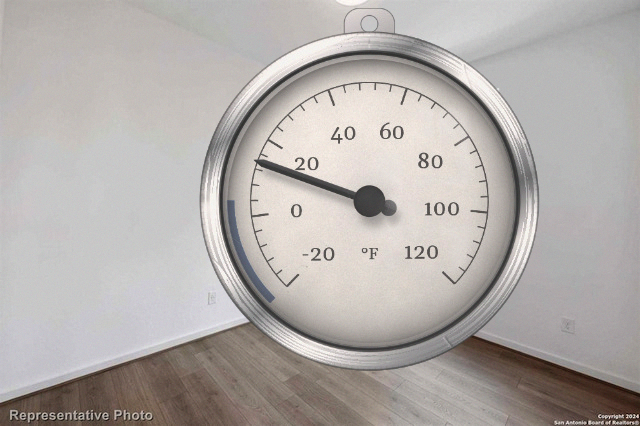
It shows value=14 unit=°F
